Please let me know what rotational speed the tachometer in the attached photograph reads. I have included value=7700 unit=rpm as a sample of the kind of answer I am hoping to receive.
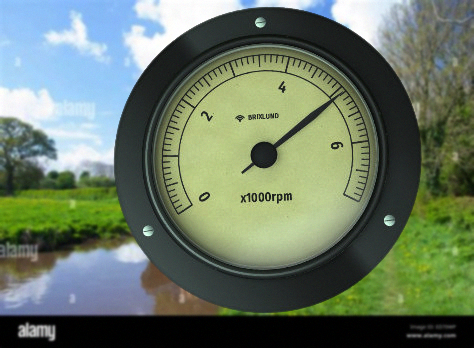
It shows value=5100 unit=rpm
